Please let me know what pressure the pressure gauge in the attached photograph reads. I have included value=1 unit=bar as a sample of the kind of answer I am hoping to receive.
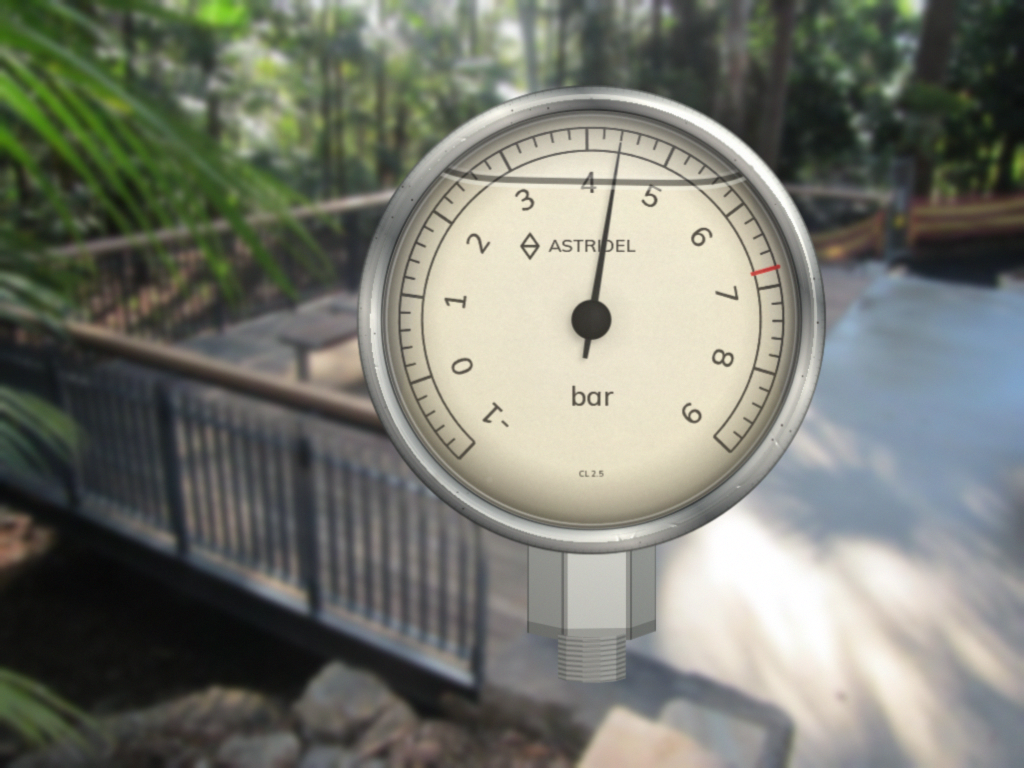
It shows value=4.4 unit=bar
